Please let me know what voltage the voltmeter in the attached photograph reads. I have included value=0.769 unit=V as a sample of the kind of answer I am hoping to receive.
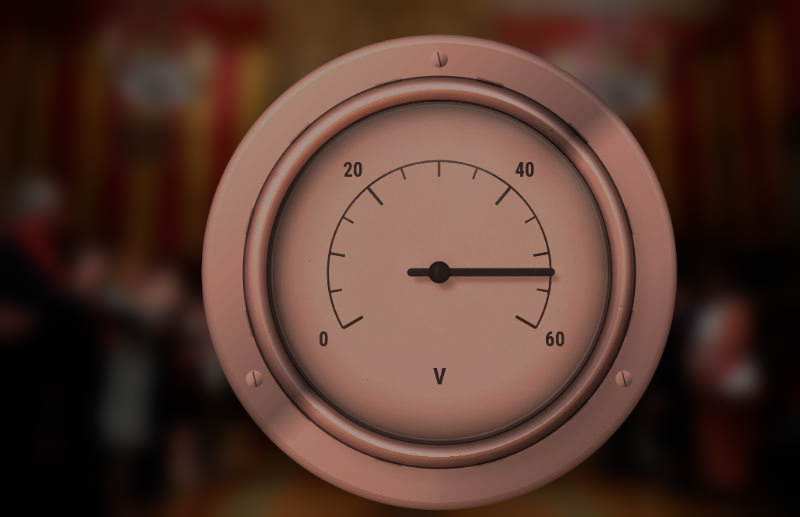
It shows value=52.5 unit=V
